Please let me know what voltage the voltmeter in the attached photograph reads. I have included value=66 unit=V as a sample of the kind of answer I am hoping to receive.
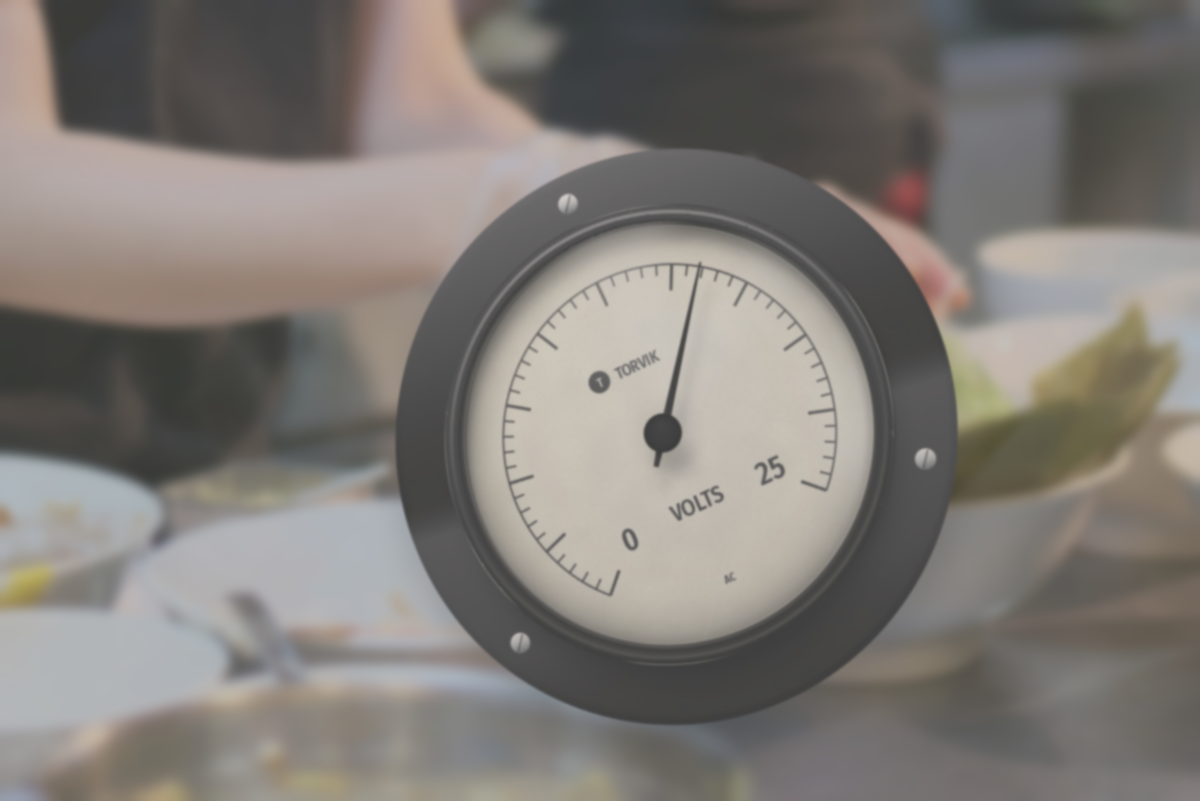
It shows value=16 unit=V
